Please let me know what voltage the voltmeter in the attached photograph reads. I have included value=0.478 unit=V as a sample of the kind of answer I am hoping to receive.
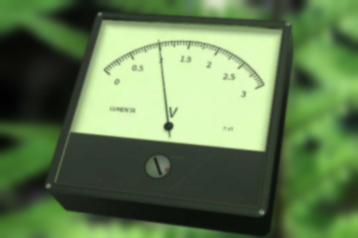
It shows value=1 unit=V
